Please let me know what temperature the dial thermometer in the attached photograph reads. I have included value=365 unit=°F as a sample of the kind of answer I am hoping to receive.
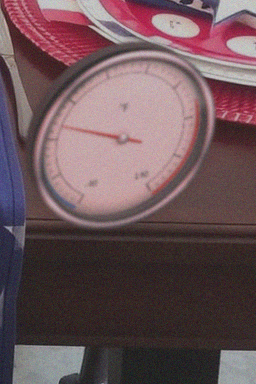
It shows value=8 unit=°F
